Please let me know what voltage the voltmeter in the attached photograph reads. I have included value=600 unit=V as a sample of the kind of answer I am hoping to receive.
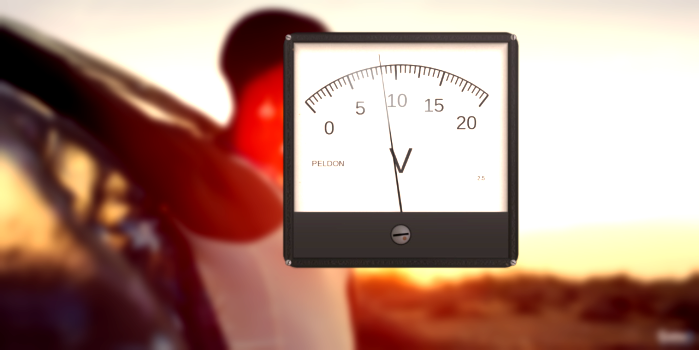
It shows value=8.5 unit=V
